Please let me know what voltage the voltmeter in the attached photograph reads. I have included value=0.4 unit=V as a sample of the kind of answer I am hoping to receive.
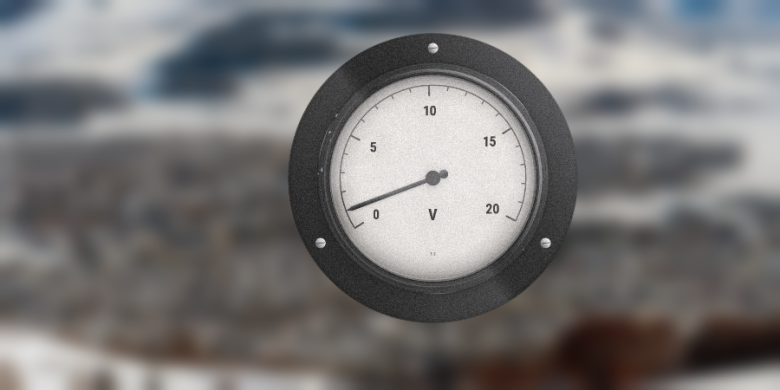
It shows value=1 unit=V
